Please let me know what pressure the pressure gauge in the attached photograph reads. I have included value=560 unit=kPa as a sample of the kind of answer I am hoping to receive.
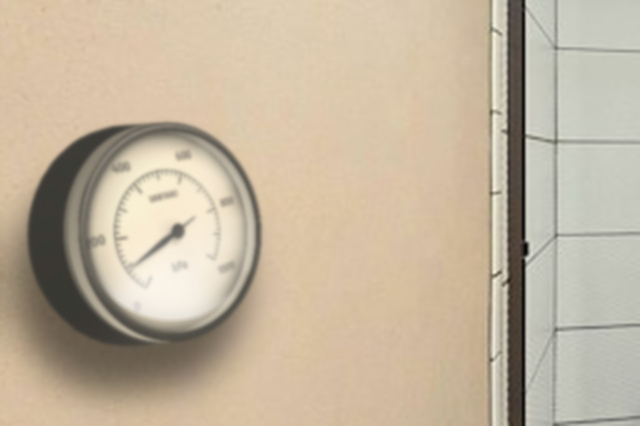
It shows value=100 unit=kPa
